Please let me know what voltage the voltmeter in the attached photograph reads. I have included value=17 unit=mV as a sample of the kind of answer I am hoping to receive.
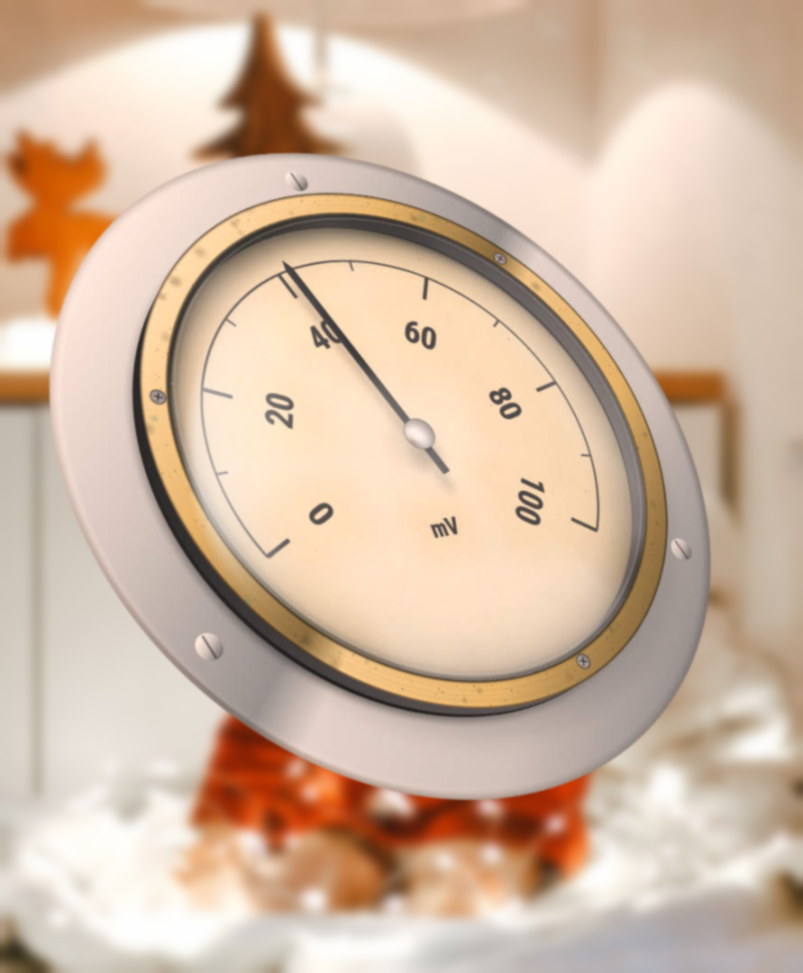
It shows value=40 unit=mV
